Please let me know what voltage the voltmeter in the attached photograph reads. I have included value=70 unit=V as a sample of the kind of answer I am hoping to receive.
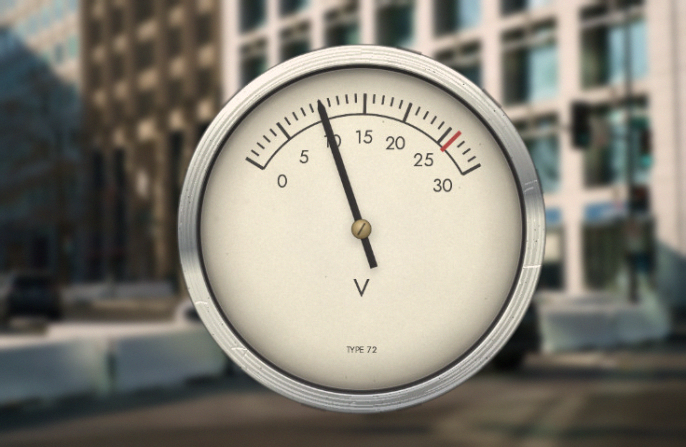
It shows value=10 unit=V
